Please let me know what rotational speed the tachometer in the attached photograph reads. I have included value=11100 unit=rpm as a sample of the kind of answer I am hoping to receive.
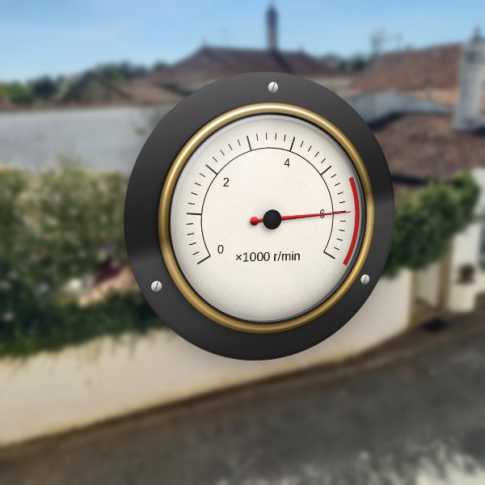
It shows value=6000 unit=rpm
